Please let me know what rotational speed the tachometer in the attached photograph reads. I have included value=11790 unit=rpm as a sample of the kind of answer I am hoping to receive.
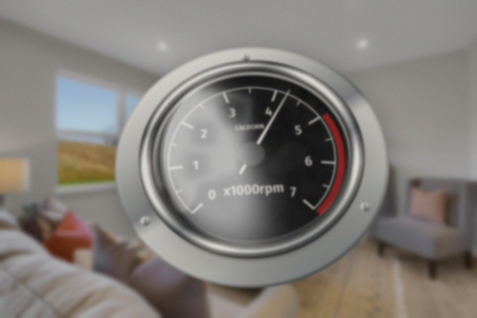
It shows value=4250 unit=rpm
